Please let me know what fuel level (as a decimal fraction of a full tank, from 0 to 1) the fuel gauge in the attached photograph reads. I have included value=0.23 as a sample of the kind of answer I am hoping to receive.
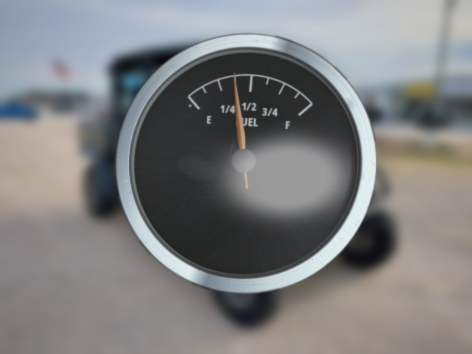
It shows value=0.375
